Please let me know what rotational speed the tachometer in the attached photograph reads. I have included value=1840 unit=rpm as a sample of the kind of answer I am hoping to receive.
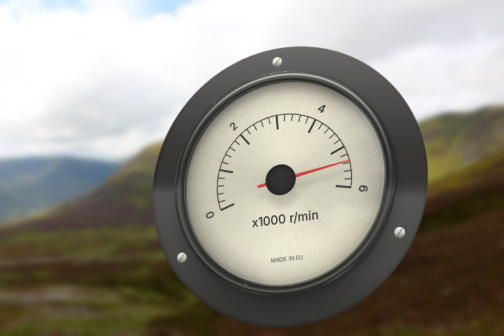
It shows value=5400 unit=rpm
